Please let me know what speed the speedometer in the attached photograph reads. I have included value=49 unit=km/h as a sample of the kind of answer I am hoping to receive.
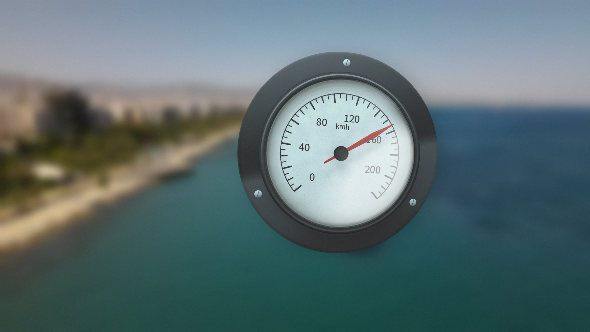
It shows value=155 unit=km/h
